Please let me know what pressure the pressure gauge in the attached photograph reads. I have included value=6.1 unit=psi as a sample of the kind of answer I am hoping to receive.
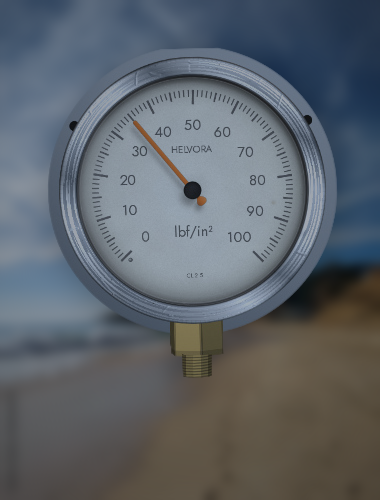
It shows value=35 unit=psi
